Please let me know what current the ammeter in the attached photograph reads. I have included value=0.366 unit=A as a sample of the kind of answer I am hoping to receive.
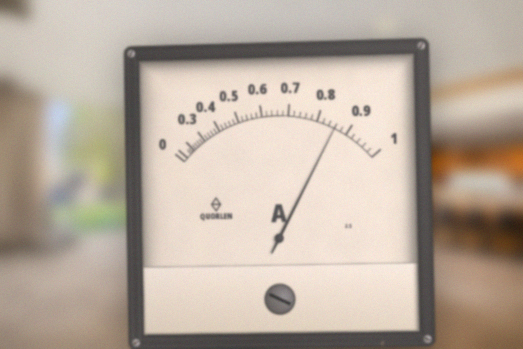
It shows value=0.86 unit=A
